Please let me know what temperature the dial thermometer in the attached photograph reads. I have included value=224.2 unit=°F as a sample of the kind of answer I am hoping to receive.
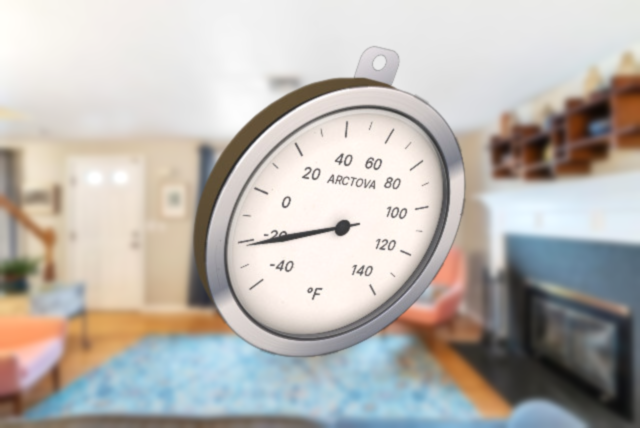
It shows value=-20 unit=°F
